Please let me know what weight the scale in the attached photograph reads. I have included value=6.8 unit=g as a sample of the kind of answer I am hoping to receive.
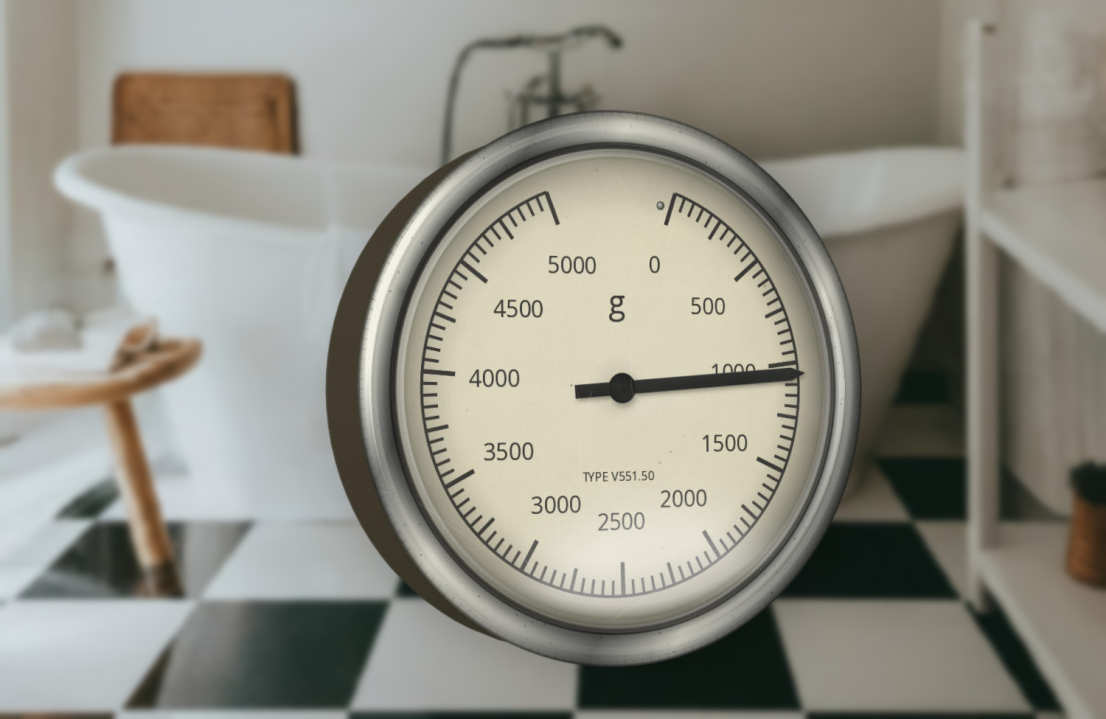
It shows value=1050 unit=g
